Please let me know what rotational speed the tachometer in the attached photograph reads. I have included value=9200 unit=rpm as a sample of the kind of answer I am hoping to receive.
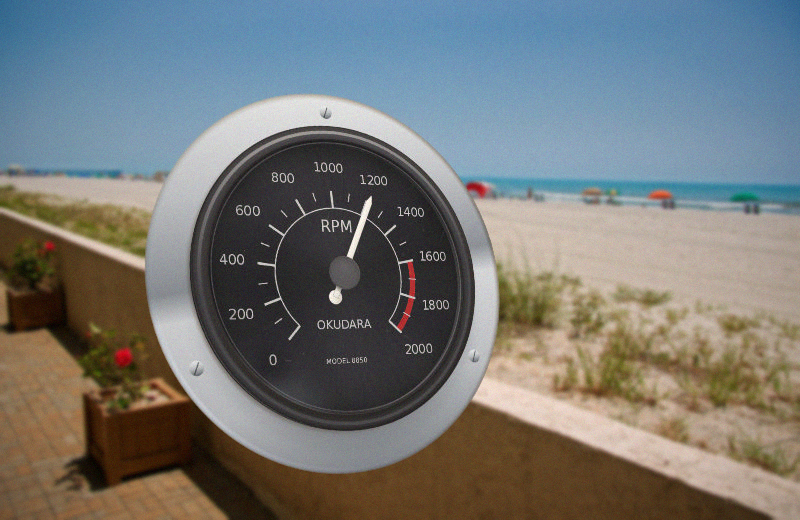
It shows value=1200 unit=rpm
